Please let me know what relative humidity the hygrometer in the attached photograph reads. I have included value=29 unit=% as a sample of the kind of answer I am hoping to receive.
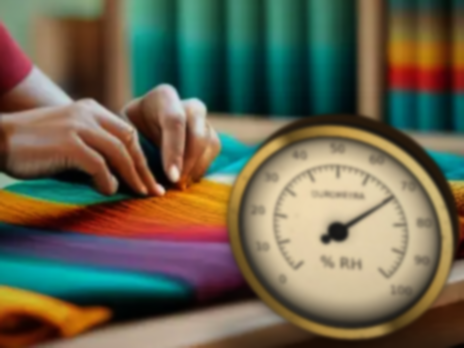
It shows value=70 unit=%
